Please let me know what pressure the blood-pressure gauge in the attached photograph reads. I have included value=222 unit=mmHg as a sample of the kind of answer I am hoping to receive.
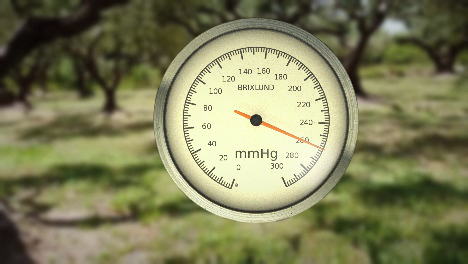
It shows value=260 unit=mmHg
